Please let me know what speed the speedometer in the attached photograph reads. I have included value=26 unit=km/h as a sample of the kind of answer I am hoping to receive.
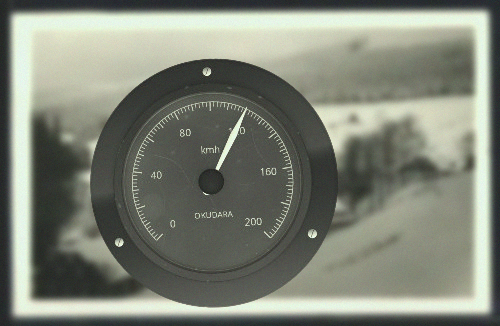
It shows value=120 unit=km/h
